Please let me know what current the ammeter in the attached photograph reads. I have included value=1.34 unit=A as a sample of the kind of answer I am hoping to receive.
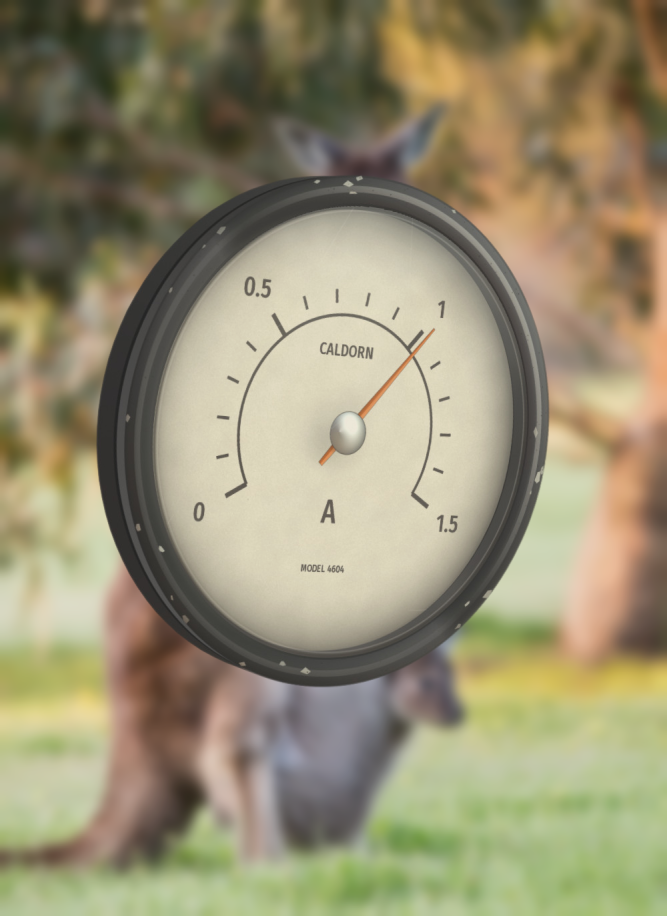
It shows value=1 unit=A
